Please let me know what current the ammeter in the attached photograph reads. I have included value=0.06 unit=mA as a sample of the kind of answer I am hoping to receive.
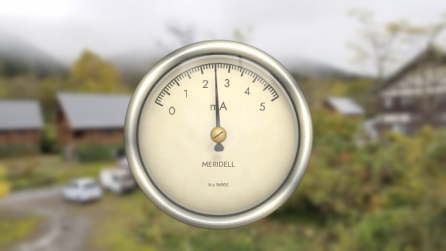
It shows value=2.5 unit=mA
